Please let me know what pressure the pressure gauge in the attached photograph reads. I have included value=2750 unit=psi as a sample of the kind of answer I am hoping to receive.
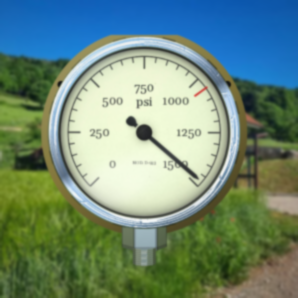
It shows value=1475 unit=psi
